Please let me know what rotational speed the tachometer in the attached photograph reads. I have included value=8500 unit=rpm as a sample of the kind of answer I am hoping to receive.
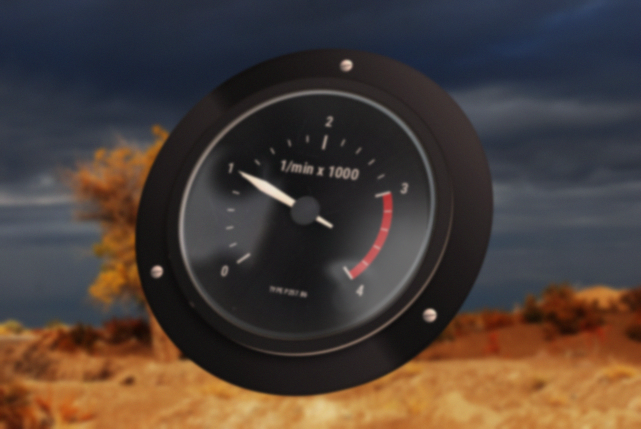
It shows value=1000 unit=rpm
